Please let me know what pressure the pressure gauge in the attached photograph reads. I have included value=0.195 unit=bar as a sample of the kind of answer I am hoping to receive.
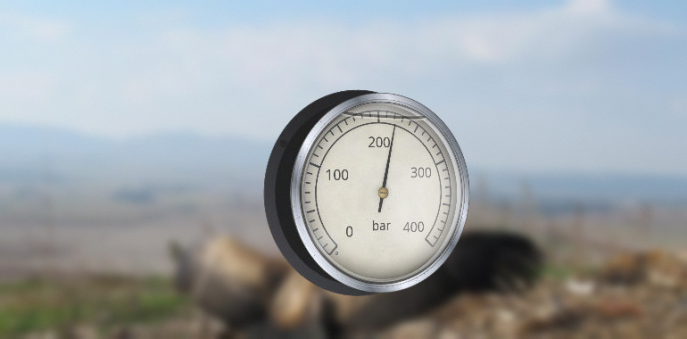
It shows value=220 unit=bar
